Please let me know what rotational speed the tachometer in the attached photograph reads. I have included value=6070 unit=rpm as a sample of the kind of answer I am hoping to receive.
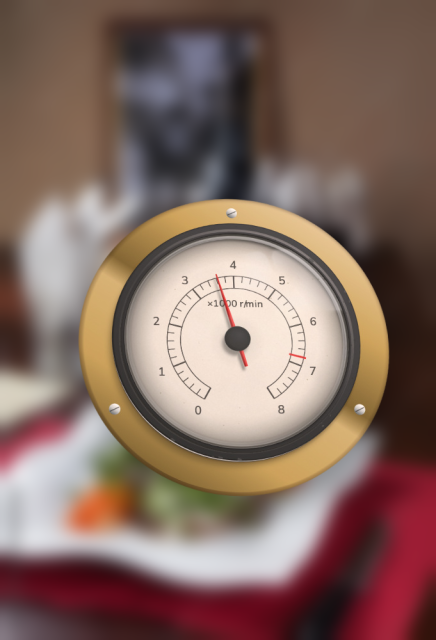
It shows value=3600 unit=rpm
